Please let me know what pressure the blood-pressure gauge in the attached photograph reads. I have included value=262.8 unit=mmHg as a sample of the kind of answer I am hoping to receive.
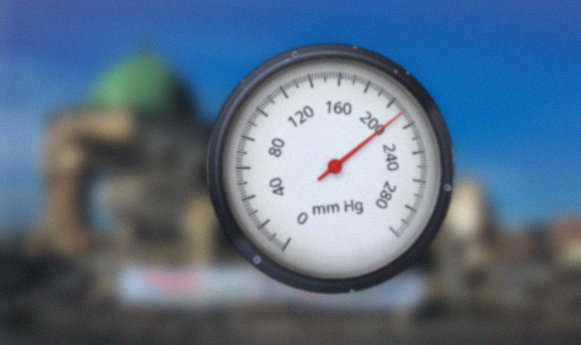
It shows value=210 unit=mmHg
